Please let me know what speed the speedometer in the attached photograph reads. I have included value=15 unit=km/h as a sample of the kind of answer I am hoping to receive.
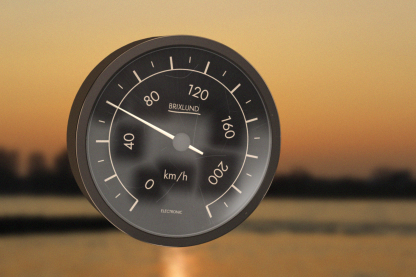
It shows value=60 unit=km/h
